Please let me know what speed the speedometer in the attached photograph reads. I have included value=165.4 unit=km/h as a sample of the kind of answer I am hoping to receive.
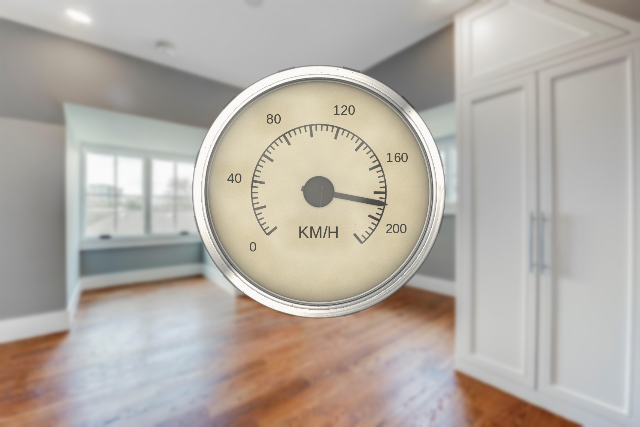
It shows value=188 unit=km/h
